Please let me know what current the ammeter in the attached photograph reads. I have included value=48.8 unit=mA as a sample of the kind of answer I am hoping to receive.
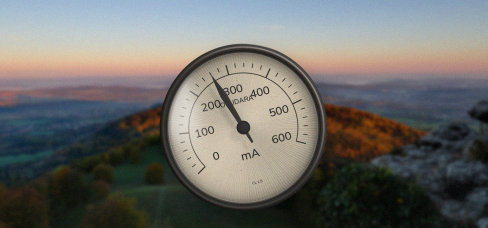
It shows value=260 unit=mA
